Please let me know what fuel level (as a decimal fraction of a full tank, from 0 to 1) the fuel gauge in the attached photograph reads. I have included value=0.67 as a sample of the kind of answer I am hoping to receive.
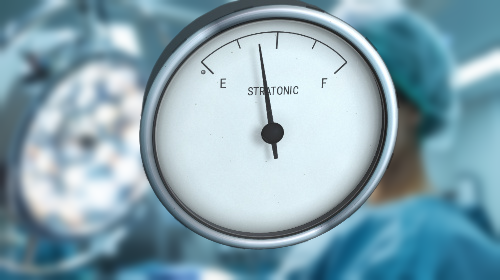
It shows value=0.375
